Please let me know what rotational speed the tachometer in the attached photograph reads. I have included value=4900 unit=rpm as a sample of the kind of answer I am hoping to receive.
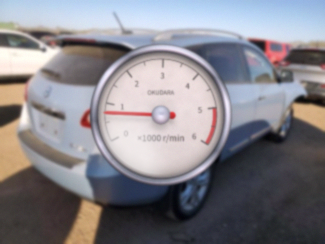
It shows value=750 unit=rpm
